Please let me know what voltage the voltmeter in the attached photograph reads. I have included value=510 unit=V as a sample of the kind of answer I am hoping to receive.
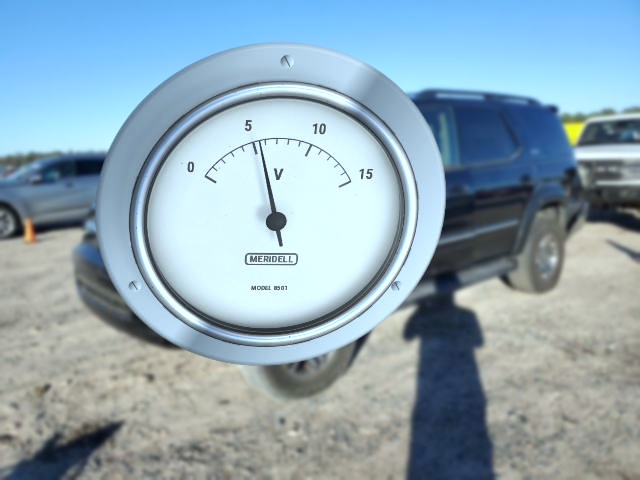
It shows value=5.5 unit=V
